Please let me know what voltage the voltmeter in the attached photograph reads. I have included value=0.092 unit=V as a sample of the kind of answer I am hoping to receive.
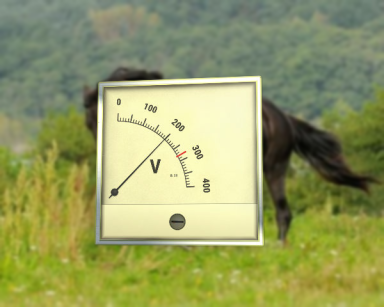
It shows value=200 unit=V
